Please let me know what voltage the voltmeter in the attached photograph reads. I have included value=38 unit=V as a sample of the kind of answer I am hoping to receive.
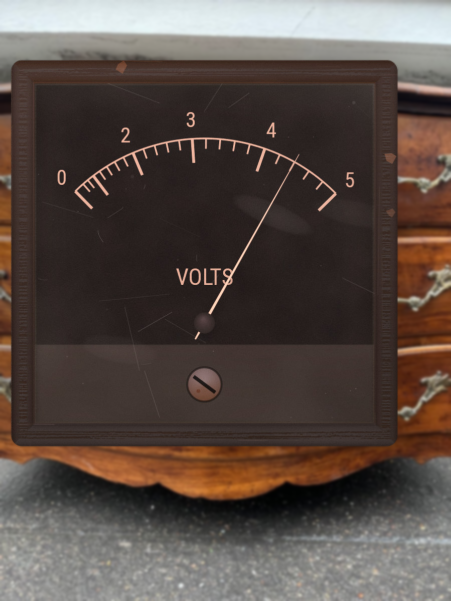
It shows value=4.4 unit=V
